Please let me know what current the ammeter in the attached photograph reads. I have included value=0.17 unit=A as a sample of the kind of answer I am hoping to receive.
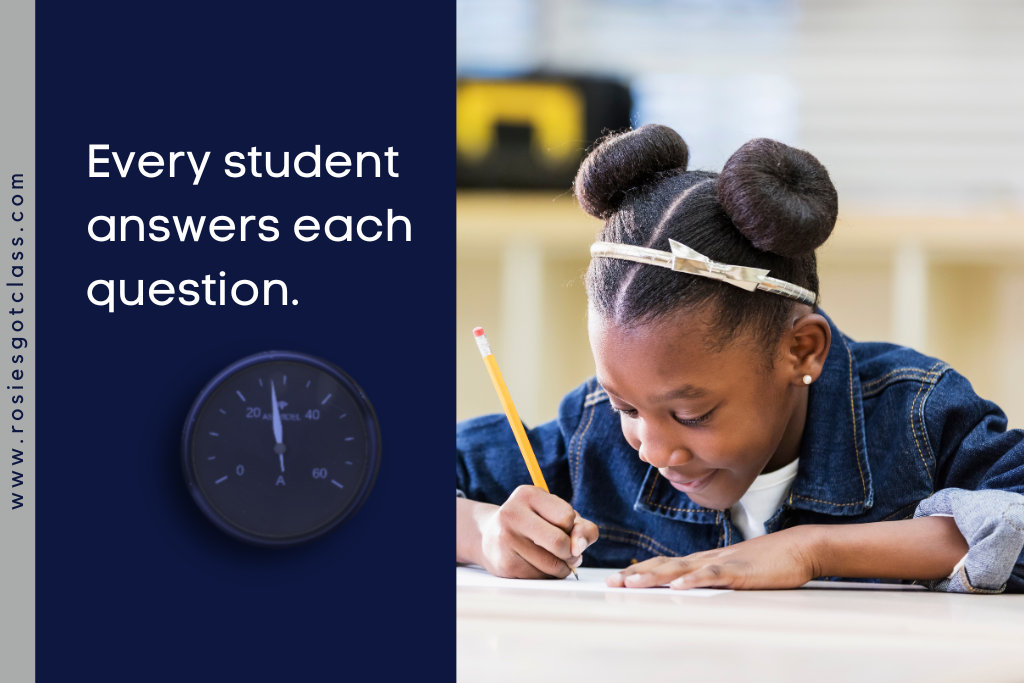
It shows value=27.5 unit=A
